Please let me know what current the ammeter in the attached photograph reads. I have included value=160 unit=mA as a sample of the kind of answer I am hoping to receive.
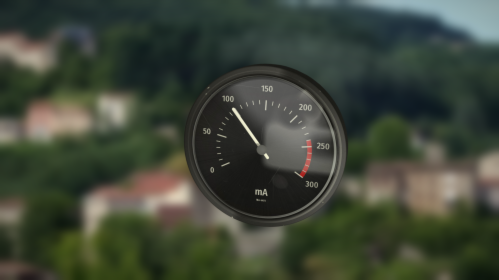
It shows value=100 unit=mA
